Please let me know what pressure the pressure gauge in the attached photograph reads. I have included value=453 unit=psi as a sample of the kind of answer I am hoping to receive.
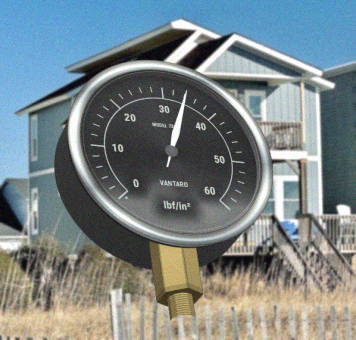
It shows value=34 unit=psi
